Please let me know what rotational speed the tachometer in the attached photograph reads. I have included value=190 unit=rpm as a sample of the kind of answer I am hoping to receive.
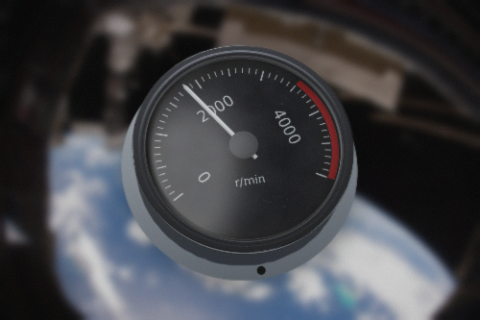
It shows value=1800 unit=rpm
